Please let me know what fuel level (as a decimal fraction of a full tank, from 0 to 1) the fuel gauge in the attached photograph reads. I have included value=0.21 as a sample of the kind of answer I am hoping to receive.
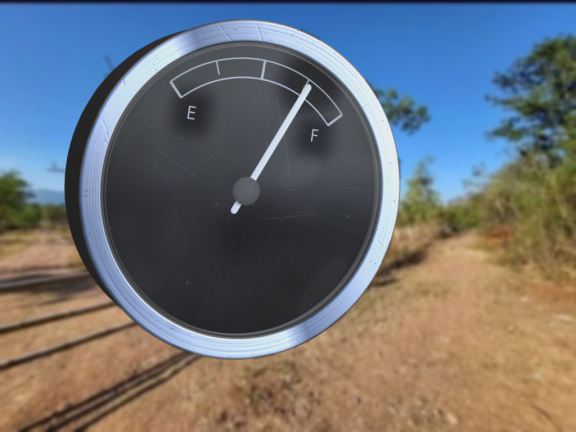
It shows value=0.75
